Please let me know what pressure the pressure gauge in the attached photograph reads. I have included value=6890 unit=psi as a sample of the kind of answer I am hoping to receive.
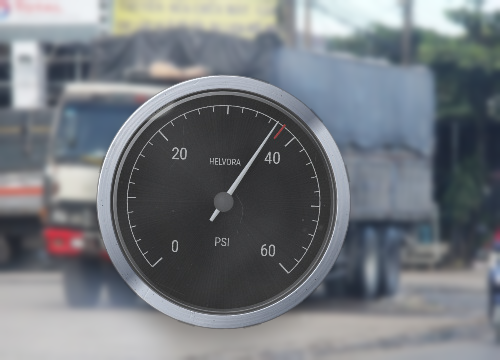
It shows value=37 unit=psi
